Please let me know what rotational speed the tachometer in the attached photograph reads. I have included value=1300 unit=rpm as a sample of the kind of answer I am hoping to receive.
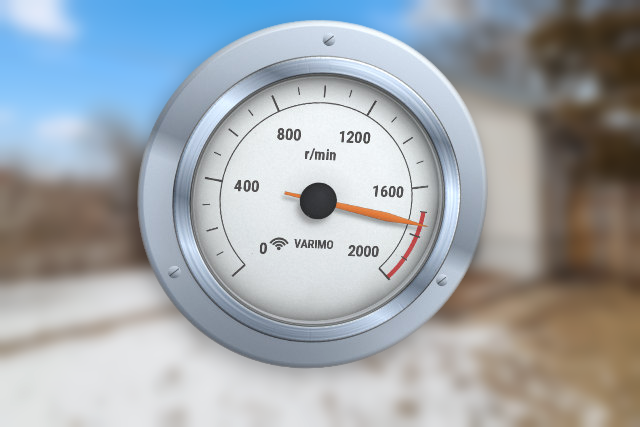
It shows value=1750 unit=rpm
